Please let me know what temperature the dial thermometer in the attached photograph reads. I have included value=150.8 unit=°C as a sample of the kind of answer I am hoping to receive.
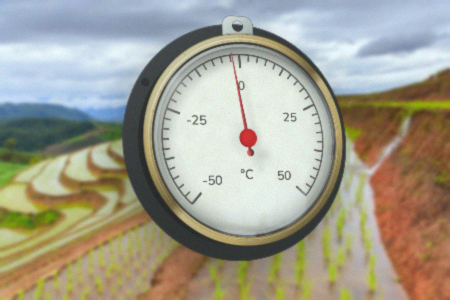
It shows value=-2.5 unit=°C
